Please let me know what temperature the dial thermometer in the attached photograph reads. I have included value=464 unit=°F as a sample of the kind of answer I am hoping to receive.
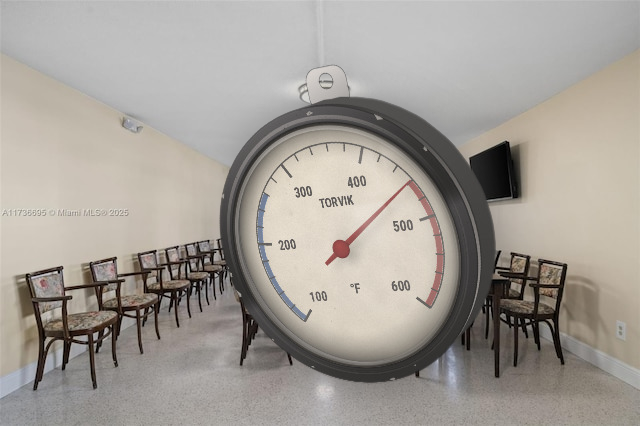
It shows value=460 unit=°F
